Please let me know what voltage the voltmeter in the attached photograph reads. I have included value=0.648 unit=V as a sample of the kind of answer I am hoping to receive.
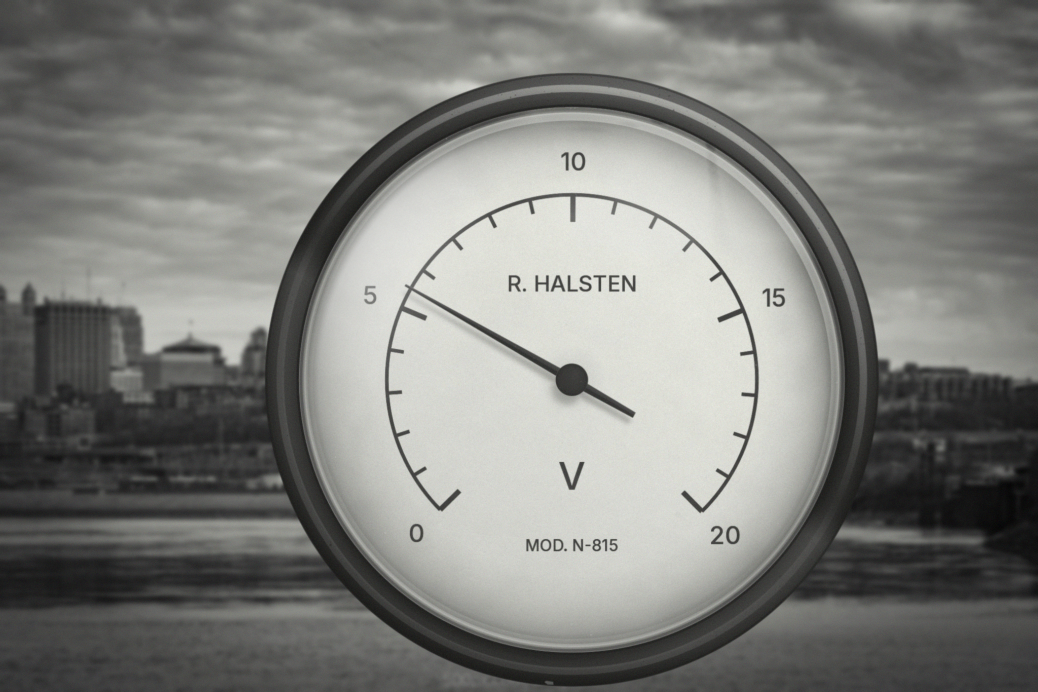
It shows value=5.5 unit=V
